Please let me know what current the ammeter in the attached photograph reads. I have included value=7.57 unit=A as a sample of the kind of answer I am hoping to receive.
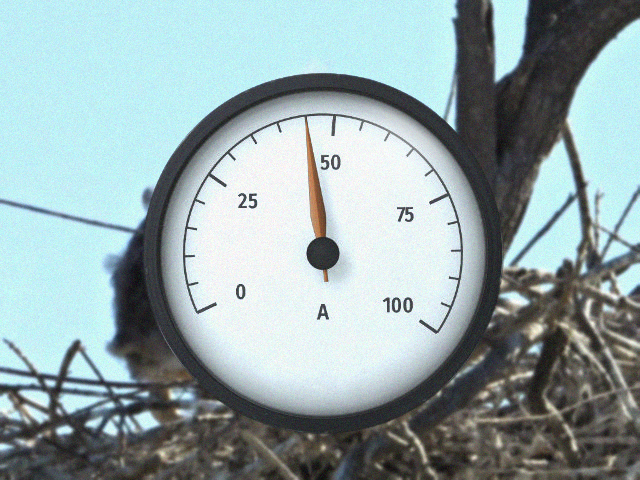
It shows value=45 unit=A
